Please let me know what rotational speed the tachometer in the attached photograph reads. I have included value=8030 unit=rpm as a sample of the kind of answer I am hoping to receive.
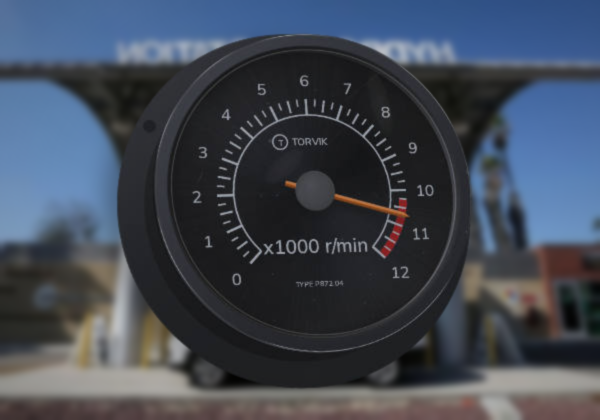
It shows value=10750 unit=rpm
